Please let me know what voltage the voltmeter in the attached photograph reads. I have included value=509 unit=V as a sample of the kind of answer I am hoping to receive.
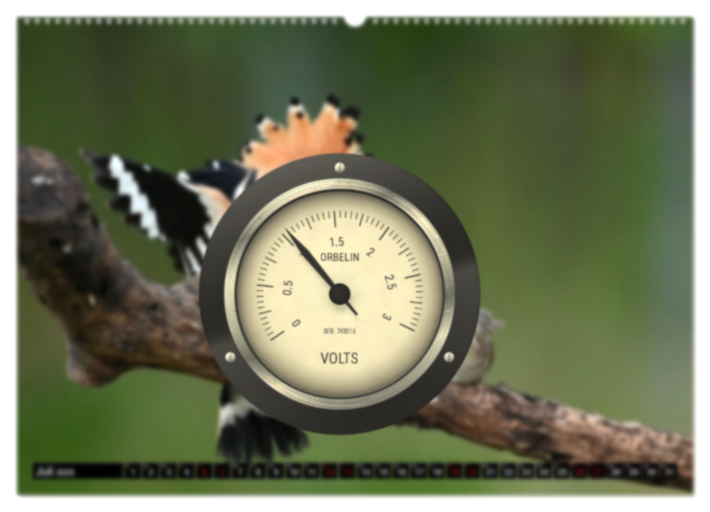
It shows value=1.05 unit=V
